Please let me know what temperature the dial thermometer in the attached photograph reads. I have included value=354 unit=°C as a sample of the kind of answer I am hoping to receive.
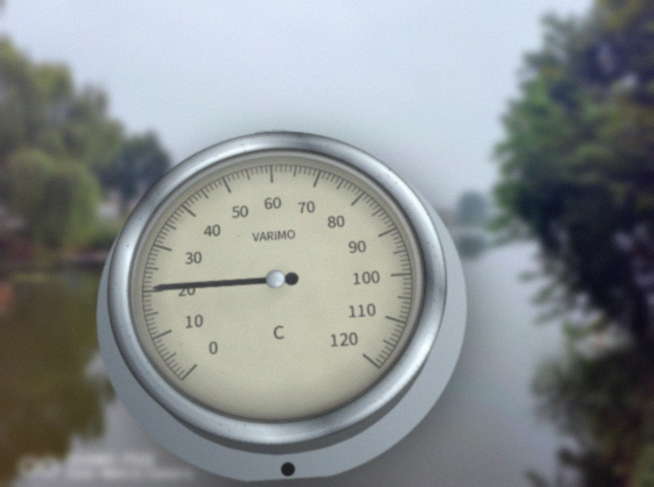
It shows value=20 unit=°C
